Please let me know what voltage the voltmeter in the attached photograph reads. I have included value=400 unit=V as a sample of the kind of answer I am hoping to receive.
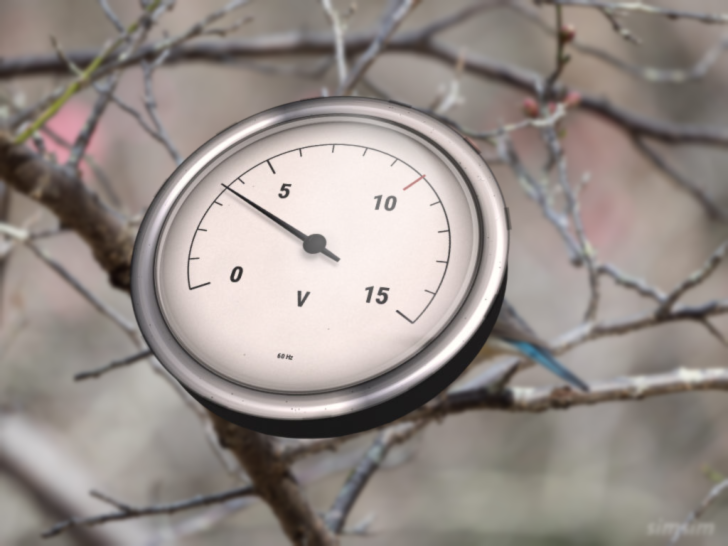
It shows value=3.5 unit=V
